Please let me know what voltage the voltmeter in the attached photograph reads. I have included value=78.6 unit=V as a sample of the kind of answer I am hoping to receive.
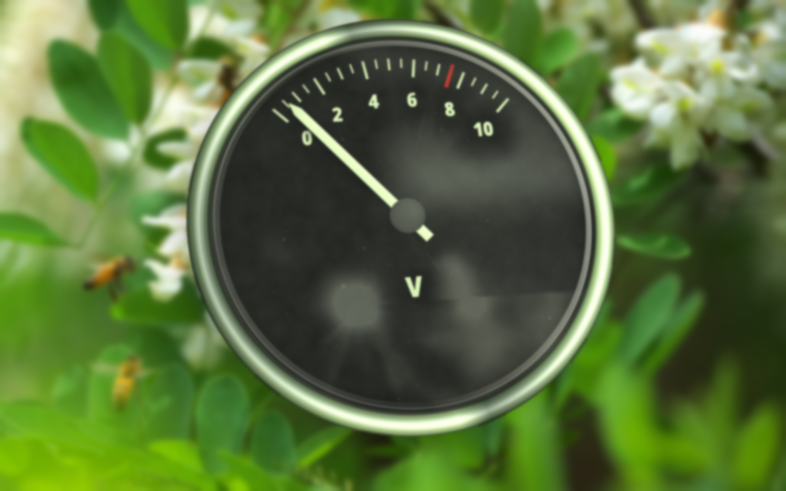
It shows value=0.5 unit=V
